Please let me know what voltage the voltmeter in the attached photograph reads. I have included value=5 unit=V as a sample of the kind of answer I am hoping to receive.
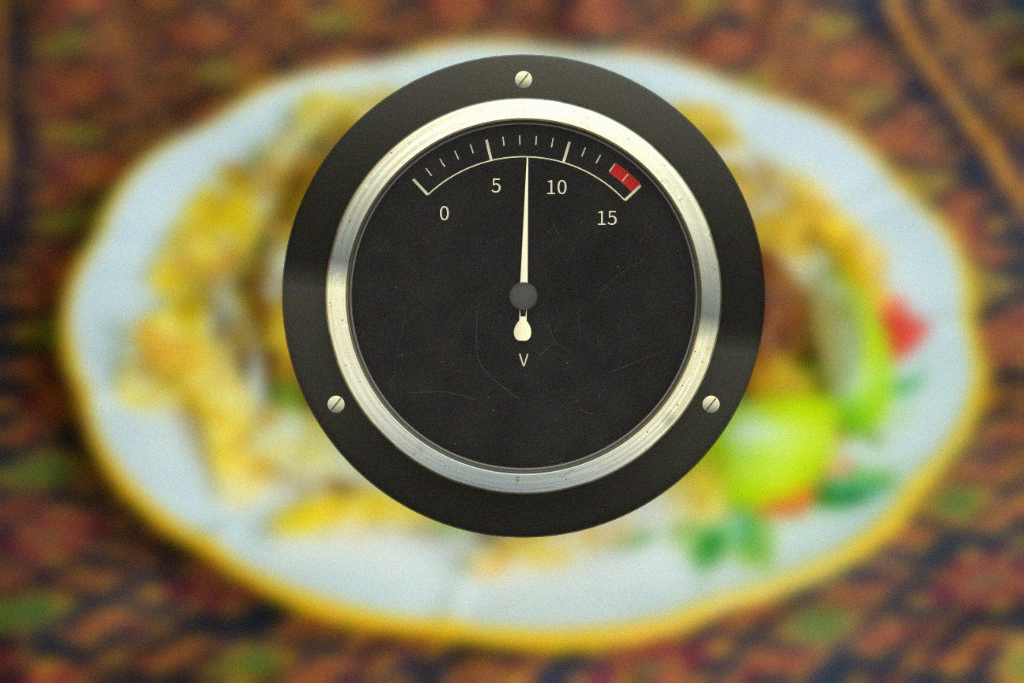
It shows value=7.5 unit=V
